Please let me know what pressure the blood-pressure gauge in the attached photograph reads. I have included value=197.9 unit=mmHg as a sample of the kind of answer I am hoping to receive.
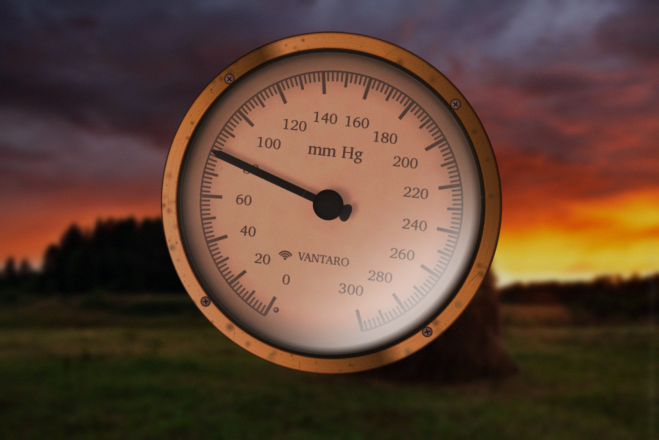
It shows value=80 unit=mmHg
